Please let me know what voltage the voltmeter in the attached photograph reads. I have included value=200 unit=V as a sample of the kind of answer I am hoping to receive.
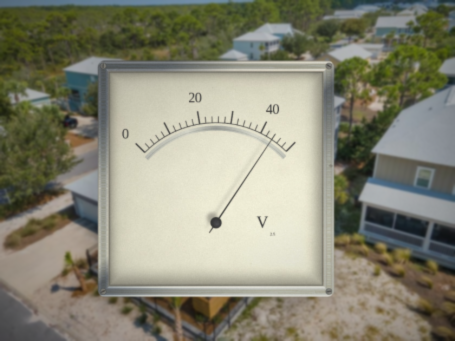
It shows value=44 unit=V
